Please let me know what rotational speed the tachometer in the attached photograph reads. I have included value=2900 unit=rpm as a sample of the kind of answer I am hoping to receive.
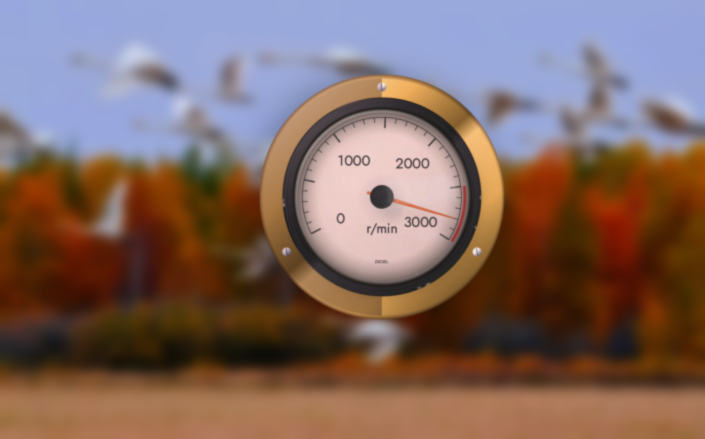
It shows value=2800 unit=rpm
